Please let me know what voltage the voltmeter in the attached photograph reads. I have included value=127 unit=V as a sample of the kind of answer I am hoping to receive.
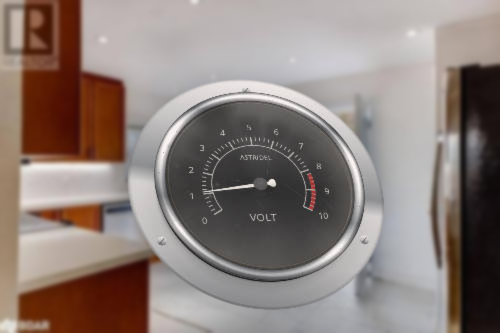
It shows value=1 unit=V
